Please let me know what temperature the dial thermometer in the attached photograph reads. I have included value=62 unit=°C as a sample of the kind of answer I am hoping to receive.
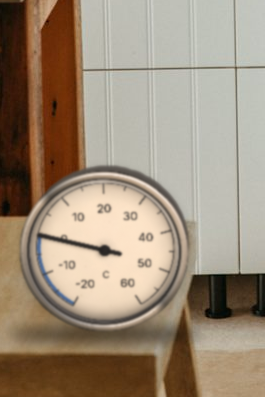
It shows value=0 unit=°C
